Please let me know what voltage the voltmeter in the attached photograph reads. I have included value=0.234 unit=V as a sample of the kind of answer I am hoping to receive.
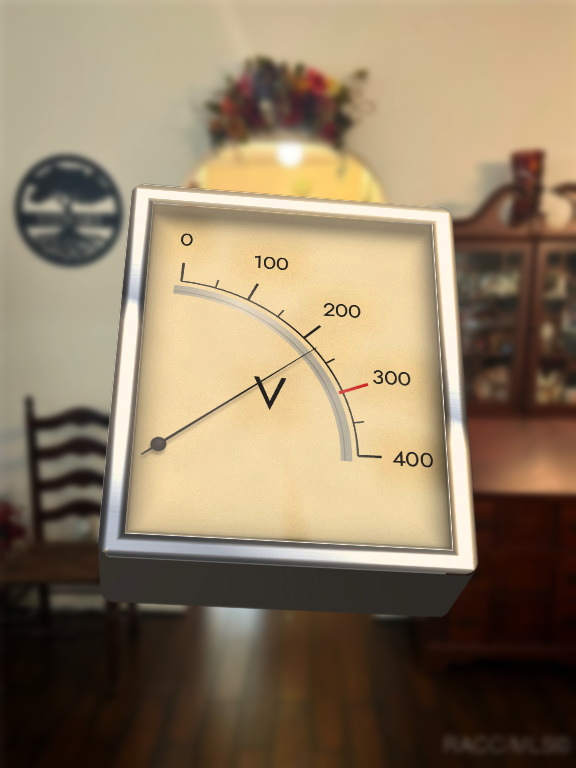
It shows value=225 unit=V
